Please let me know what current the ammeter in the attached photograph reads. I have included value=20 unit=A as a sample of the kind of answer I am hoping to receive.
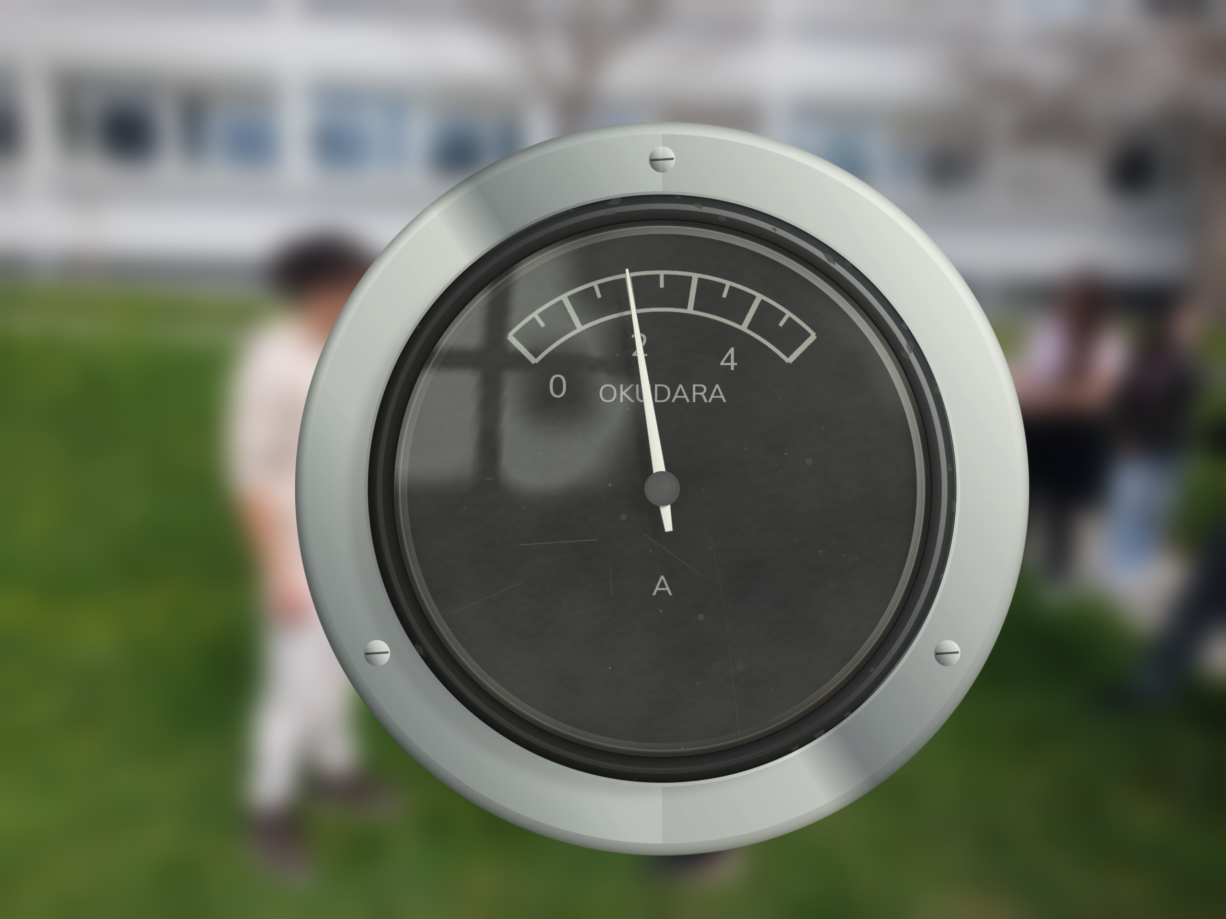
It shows value=2 unit=A
